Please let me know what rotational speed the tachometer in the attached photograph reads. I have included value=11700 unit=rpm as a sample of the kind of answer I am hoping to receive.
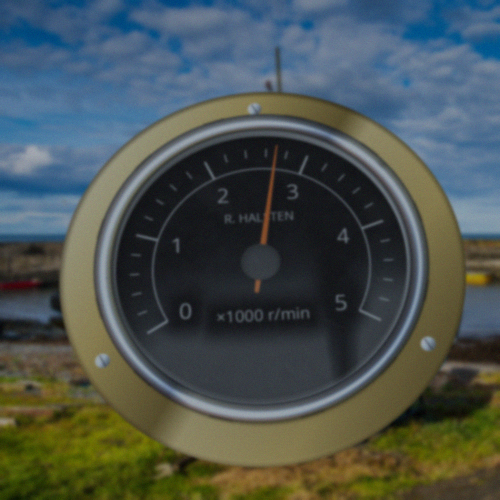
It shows value=2700 unit=rpm
